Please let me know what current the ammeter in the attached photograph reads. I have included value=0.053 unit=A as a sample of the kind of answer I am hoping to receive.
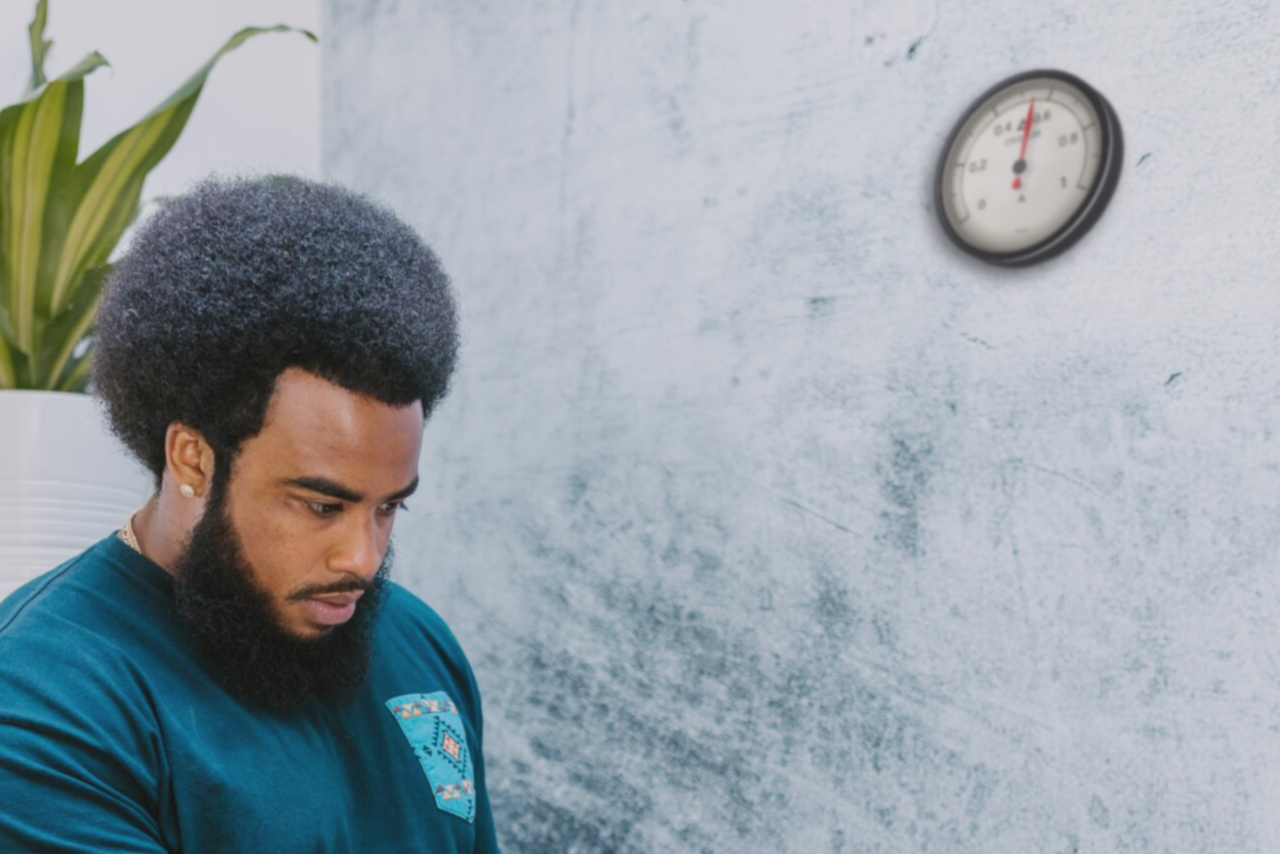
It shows value=0.55 unit=A
